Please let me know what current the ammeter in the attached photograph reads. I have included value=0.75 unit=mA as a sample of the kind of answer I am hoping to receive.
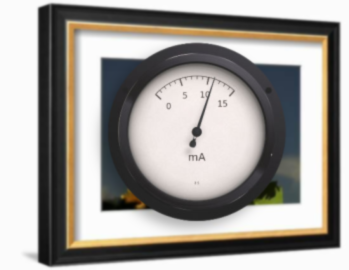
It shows value=11 unit=mA
